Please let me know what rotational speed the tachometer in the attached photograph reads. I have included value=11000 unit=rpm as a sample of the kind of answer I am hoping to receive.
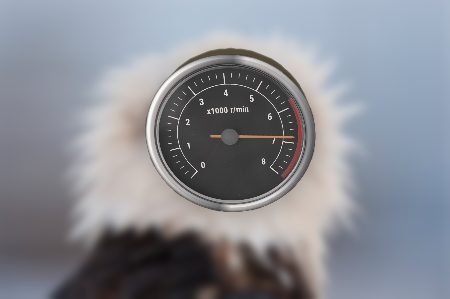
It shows value=6800 unit=rpm
